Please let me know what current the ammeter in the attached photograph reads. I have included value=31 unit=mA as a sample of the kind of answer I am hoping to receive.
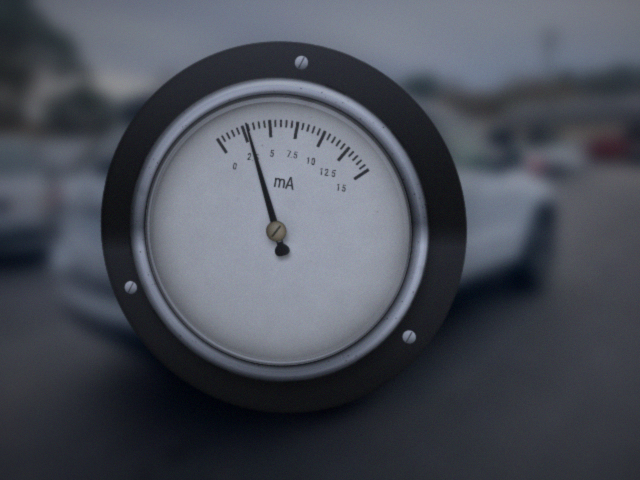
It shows value=3 unit=mA
